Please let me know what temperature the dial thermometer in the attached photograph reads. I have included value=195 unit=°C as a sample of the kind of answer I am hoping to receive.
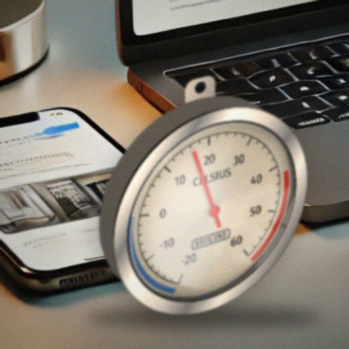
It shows value=16 unit=°C
